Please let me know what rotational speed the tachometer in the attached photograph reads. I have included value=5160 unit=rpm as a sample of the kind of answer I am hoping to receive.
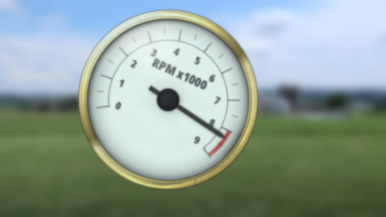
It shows value=8250 unit=rpm
